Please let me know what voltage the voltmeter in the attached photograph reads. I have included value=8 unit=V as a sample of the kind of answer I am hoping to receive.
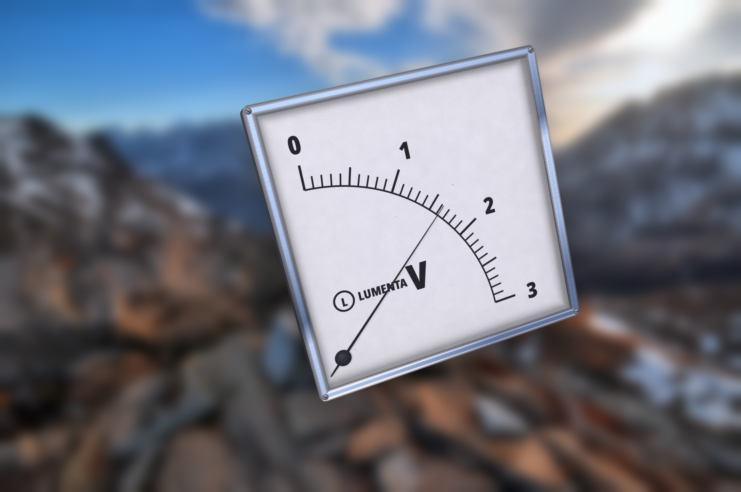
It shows value=1.6 unit=V
